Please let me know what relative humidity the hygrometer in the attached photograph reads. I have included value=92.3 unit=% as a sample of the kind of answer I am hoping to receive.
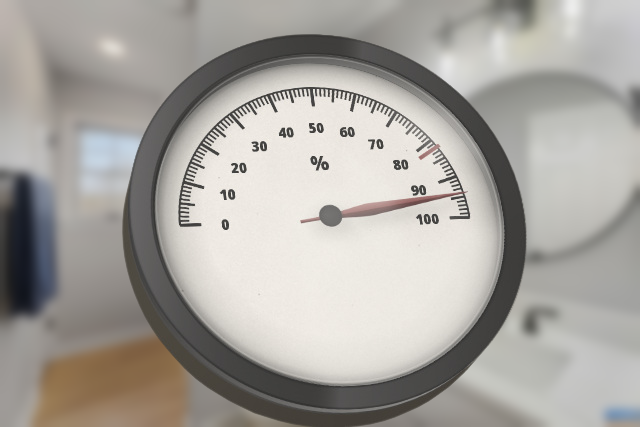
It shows value=95 unit=%
